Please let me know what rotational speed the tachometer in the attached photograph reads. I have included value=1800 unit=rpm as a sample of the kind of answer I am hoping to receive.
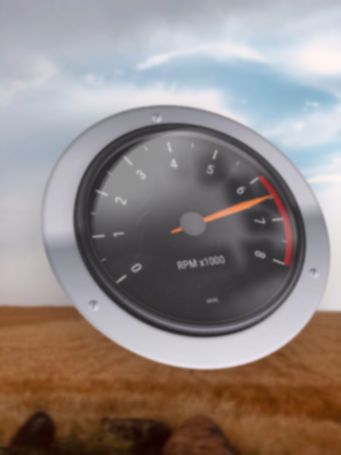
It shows value=6500 unit=rpm
